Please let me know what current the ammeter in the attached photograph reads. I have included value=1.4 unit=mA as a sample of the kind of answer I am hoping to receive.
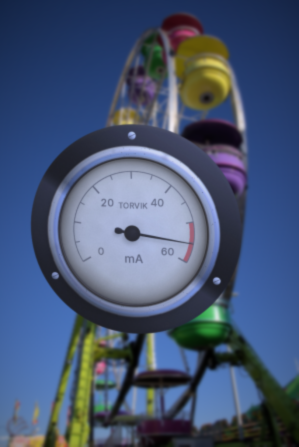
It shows value=55 unit=mA
